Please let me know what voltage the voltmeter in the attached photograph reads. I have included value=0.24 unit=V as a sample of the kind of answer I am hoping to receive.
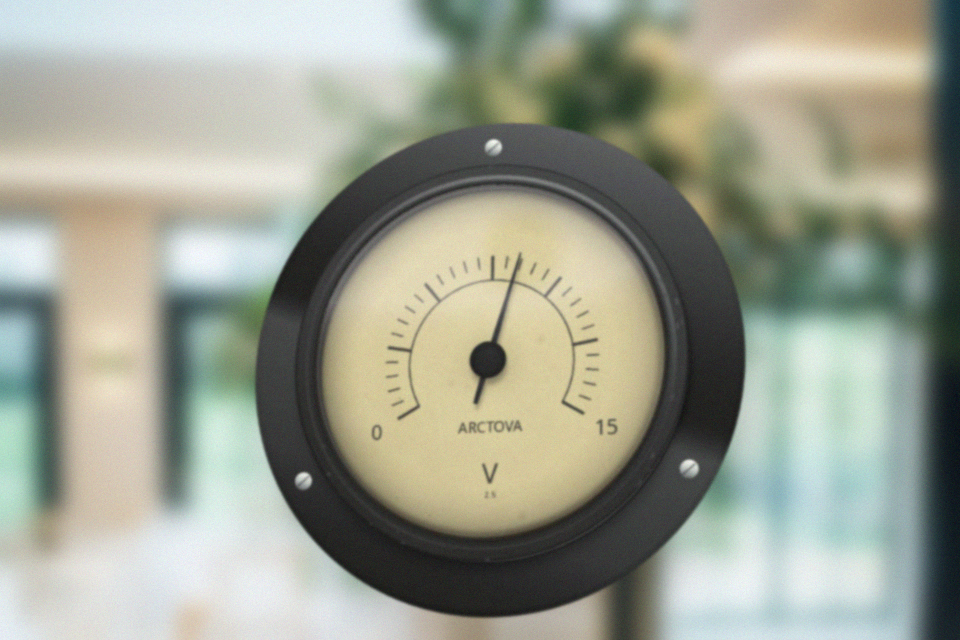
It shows value=8.5 unit=V
